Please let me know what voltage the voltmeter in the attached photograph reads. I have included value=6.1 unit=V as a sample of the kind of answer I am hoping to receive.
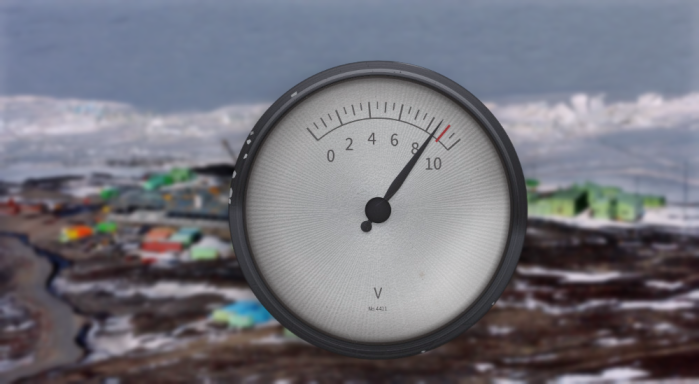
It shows value=8.5 unit=V
